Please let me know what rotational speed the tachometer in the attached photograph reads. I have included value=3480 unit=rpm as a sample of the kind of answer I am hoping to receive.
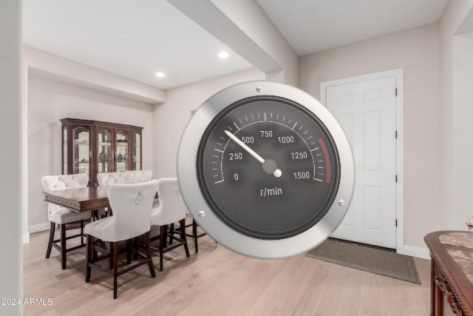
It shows value=400 unit=rpm
